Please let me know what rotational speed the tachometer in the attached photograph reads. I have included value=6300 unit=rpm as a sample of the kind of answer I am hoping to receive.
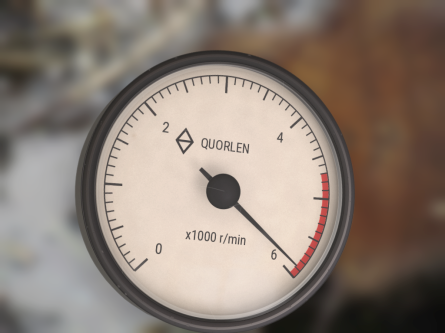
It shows value=5900 unit=rpm
